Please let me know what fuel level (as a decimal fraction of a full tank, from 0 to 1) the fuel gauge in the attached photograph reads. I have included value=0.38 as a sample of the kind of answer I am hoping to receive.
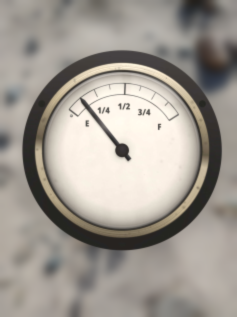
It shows value=0.125
